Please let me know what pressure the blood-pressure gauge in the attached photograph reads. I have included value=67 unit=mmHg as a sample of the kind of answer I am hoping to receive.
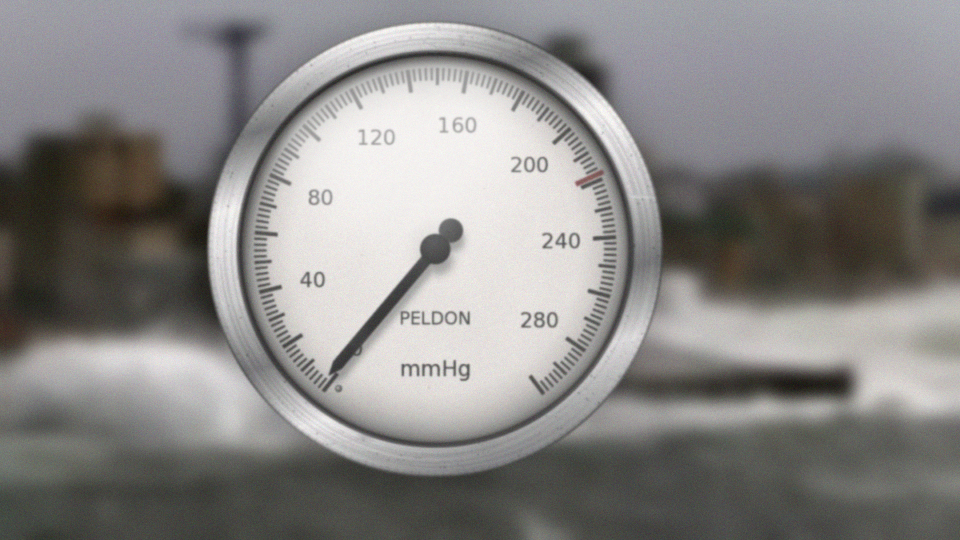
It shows value=2 unit=mmHg
